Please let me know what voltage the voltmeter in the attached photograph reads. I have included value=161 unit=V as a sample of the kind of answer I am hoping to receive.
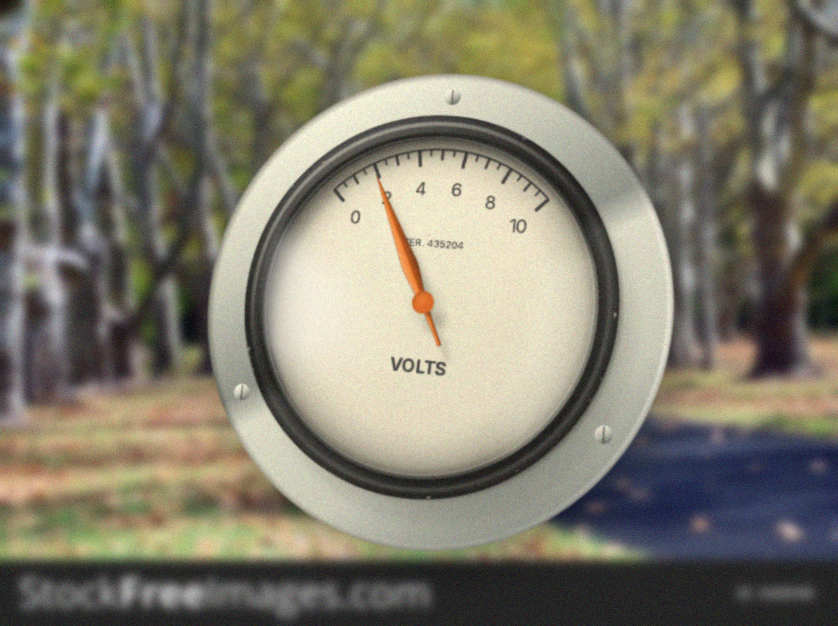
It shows value=2 unit=V
